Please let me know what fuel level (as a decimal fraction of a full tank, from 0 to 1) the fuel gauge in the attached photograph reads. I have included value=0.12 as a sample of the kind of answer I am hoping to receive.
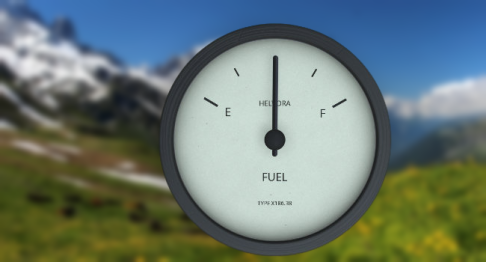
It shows value=0.5
